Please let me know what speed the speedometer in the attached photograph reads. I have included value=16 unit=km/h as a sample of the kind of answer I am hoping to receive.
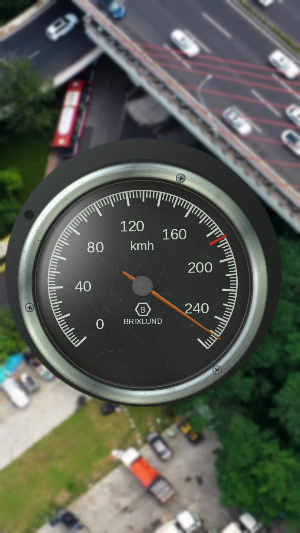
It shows value=250 unit=km/h
